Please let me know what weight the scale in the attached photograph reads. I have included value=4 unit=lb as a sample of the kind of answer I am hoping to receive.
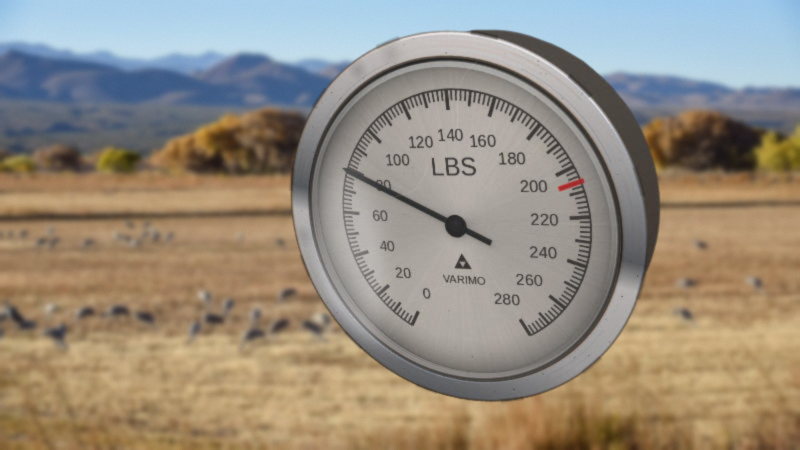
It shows value=80 unit=lb
